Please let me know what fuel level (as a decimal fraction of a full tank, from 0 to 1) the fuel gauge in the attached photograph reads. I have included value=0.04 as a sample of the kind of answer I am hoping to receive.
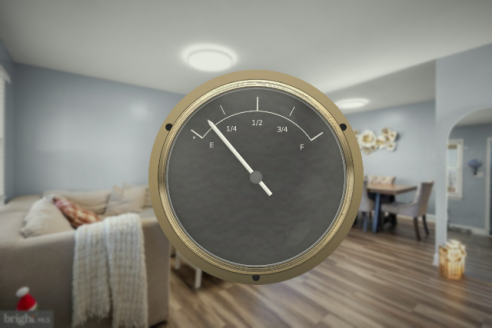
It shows value=0.125
